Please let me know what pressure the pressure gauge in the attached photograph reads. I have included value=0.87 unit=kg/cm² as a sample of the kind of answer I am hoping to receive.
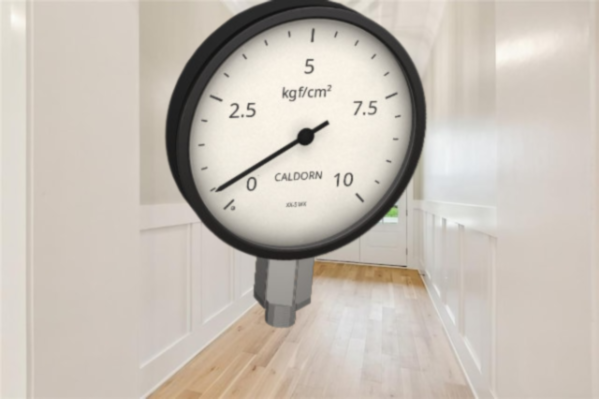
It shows value=0.5 unit=kg/cm²
